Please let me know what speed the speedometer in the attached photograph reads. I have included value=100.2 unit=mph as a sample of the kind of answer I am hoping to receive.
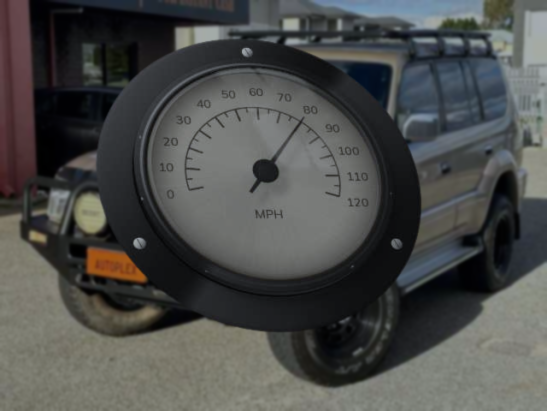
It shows value=80 unit=mph
